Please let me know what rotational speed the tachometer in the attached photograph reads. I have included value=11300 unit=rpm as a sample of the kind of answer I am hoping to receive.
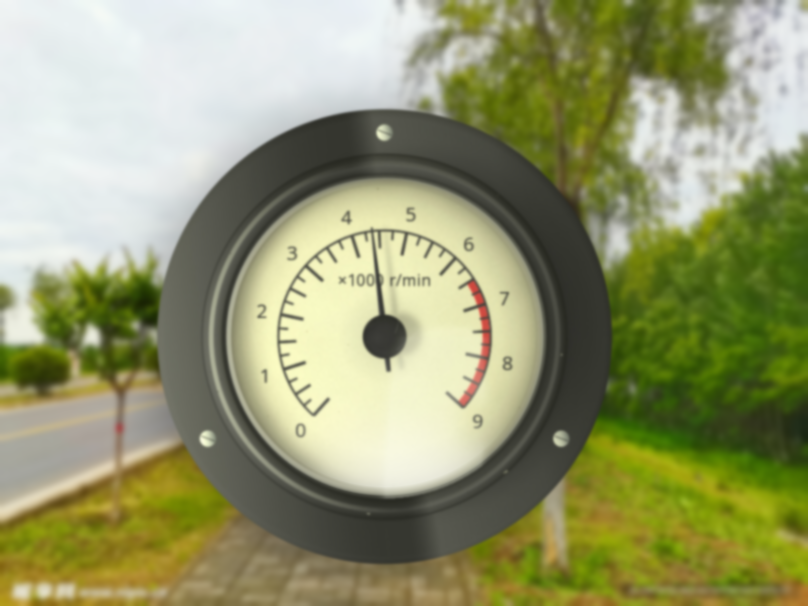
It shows value=4375 unit=rpm
